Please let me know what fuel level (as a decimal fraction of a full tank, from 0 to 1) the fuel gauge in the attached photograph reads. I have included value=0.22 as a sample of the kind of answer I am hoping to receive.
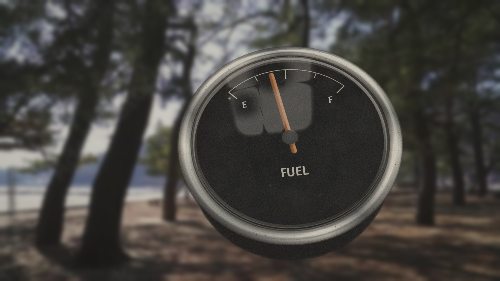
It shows value=0.375
